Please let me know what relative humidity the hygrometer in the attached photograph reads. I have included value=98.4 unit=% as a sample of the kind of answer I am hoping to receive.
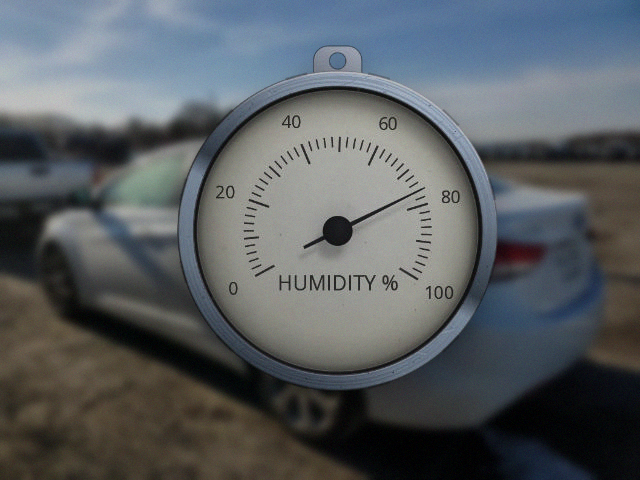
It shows value=76 unit=%
